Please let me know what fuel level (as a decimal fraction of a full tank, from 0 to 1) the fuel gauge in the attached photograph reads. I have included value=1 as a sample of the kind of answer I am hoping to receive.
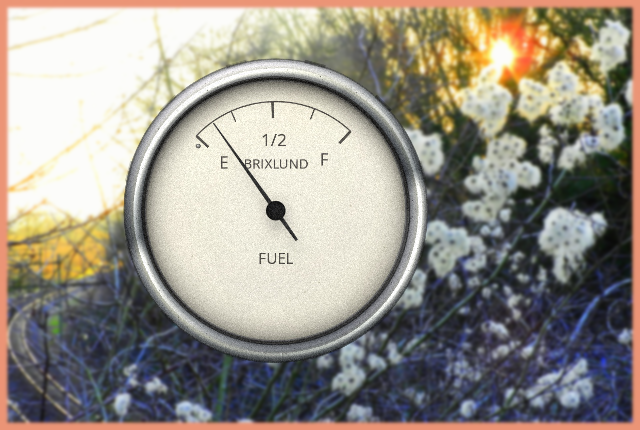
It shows value=0.125
